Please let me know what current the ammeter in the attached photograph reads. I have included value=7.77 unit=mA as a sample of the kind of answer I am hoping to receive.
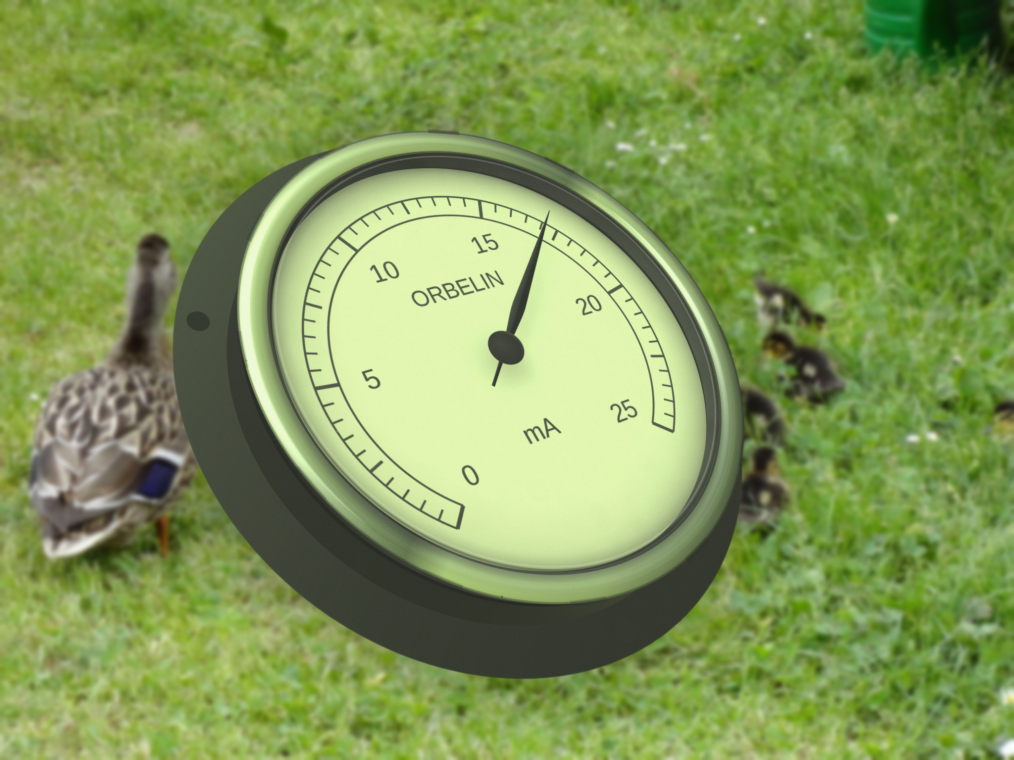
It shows value=17 unit=mA
